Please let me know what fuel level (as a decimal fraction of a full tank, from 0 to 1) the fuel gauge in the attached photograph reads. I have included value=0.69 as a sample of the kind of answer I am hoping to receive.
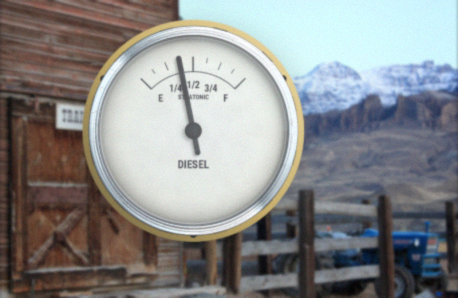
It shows value=0.375
